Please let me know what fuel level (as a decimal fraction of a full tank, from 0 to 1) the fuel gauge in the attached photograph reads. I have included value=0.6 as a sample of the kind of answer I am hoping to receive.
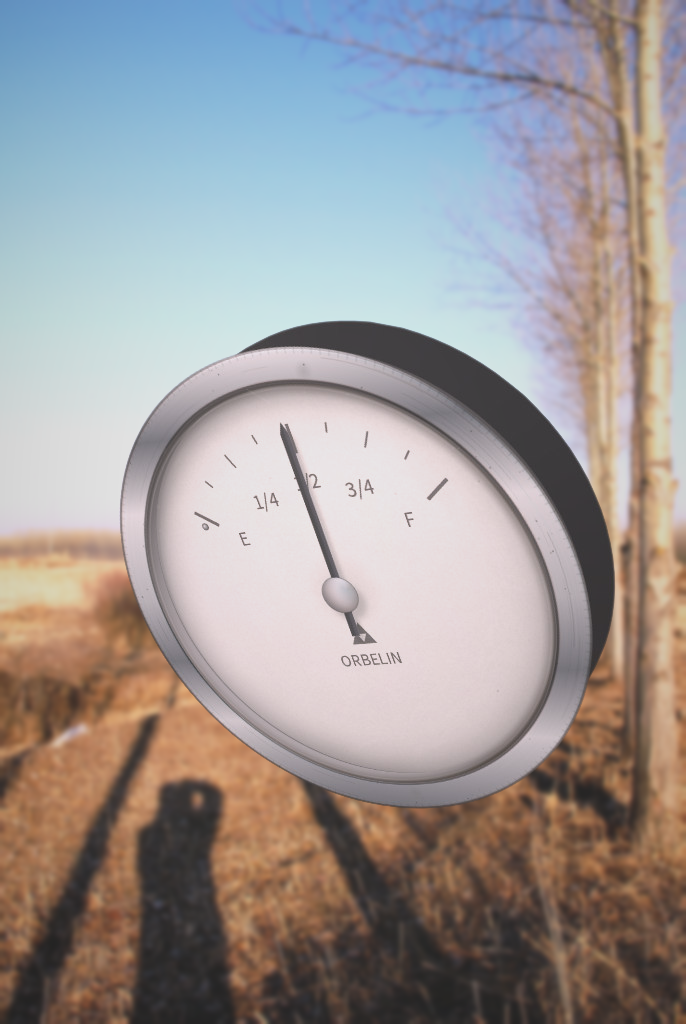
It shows value=0.5
